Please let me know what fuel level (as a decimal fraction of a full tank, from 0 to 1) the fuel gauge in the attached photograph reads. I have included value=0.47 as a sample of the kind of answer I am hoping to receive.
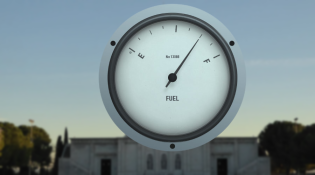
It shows value=0.75
